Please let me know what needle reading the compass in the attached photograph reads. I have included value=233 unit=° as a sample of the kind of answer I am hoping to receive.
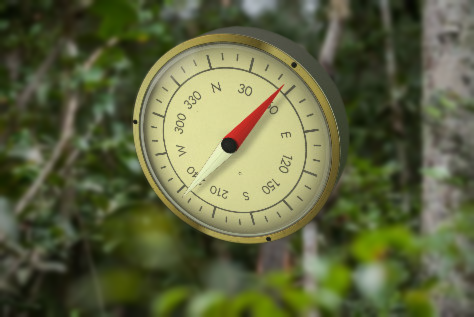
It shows value=55 unit=°
